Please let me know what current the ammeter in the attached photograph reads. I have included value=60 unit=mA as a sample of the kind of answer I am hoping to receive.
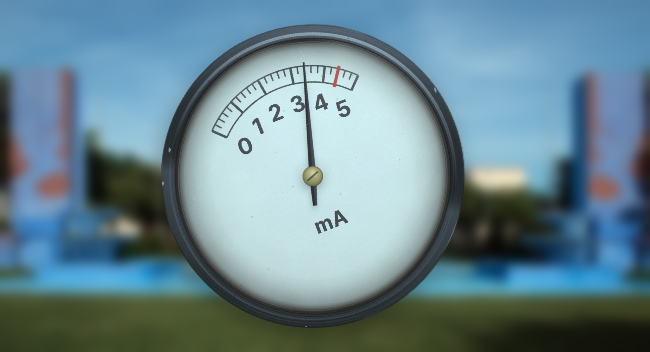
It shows value=3.4 unit=mA
